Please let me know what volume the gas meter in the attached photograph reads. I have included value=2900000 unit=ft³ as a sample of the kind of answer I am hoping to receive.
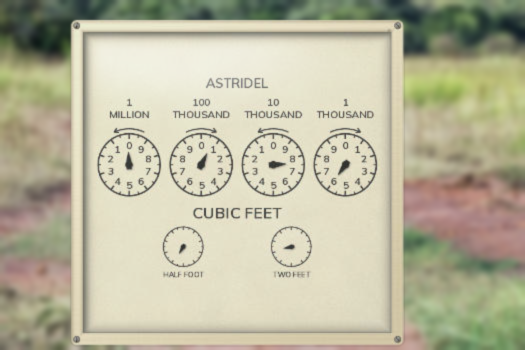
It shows value=7600 unit=ft³
